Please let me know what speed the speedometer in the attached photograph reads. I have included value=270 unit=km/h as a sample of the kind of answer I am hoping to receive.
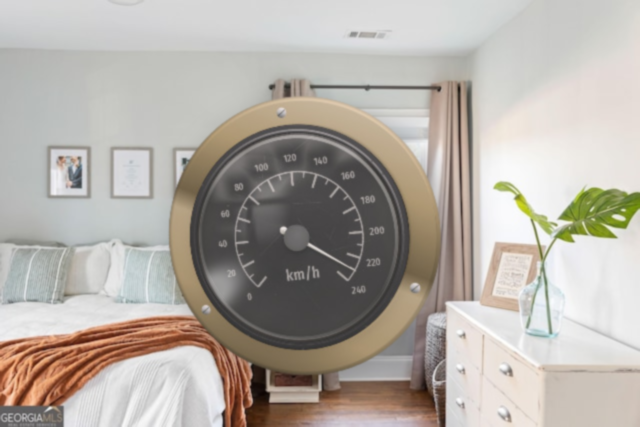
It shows value=230 unit=km/h
